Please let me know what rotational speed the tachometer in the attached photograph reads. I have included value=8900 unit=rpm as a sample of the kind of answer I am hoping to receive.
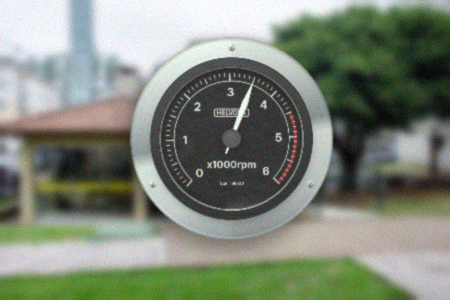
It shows value=3500 unit=rpm
